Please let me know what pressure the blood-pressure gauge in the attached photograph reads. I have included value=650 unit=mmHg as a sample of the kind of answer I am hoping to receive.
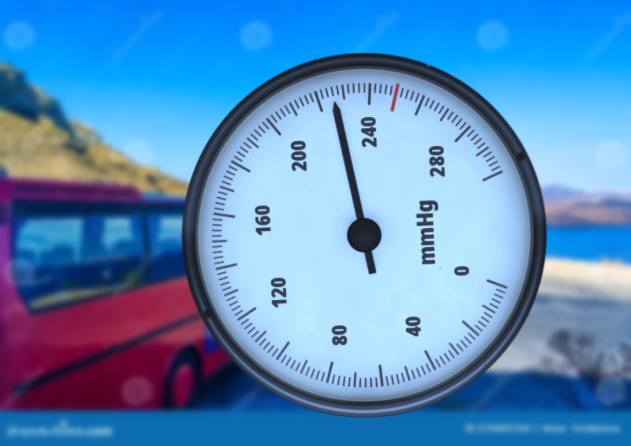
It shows value=226 unit=mmHg
